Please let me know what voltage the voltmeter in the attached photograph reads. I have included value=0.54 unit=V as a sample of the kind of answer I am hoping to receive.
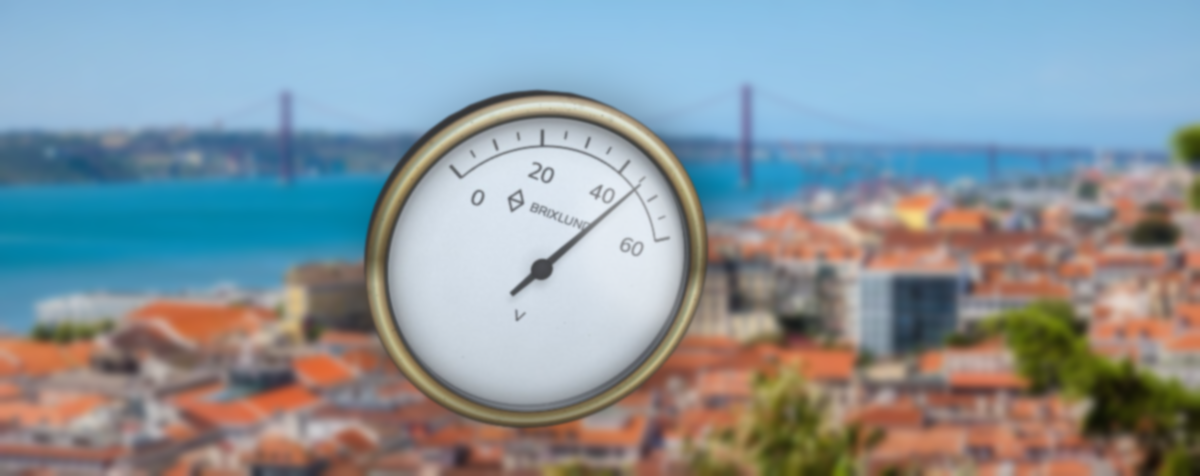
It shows value=45 unit=V
